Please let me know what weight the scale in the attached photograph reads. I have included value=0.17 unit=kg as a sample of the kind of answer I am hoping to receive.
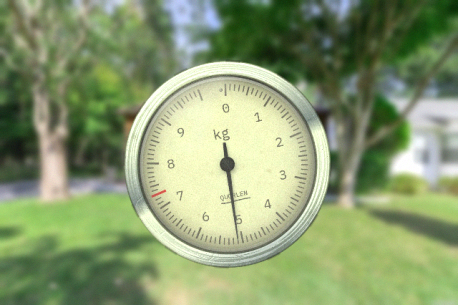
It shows value=5.1 unit=kg
